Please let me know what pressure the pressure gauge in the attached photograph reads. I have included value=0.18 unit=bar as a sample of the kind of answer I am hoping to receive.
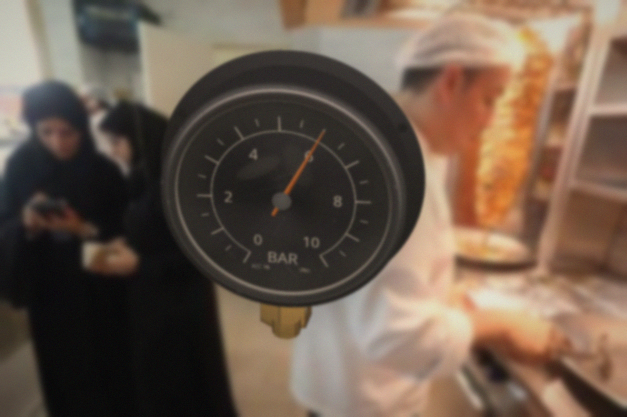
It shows value=6 unit=bar
